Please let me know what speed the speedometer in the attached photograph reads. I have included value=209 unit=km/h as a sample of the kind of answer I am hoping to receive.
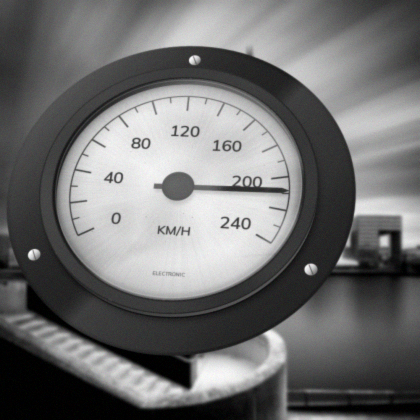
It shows value=210 unit=km/h
